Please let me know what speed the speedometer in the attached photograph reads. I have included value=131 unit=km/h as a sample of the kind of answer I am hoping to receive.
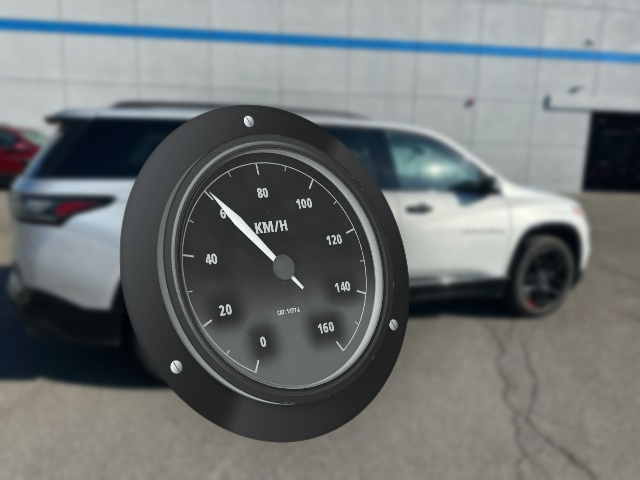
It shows value=60 unit=km/h
